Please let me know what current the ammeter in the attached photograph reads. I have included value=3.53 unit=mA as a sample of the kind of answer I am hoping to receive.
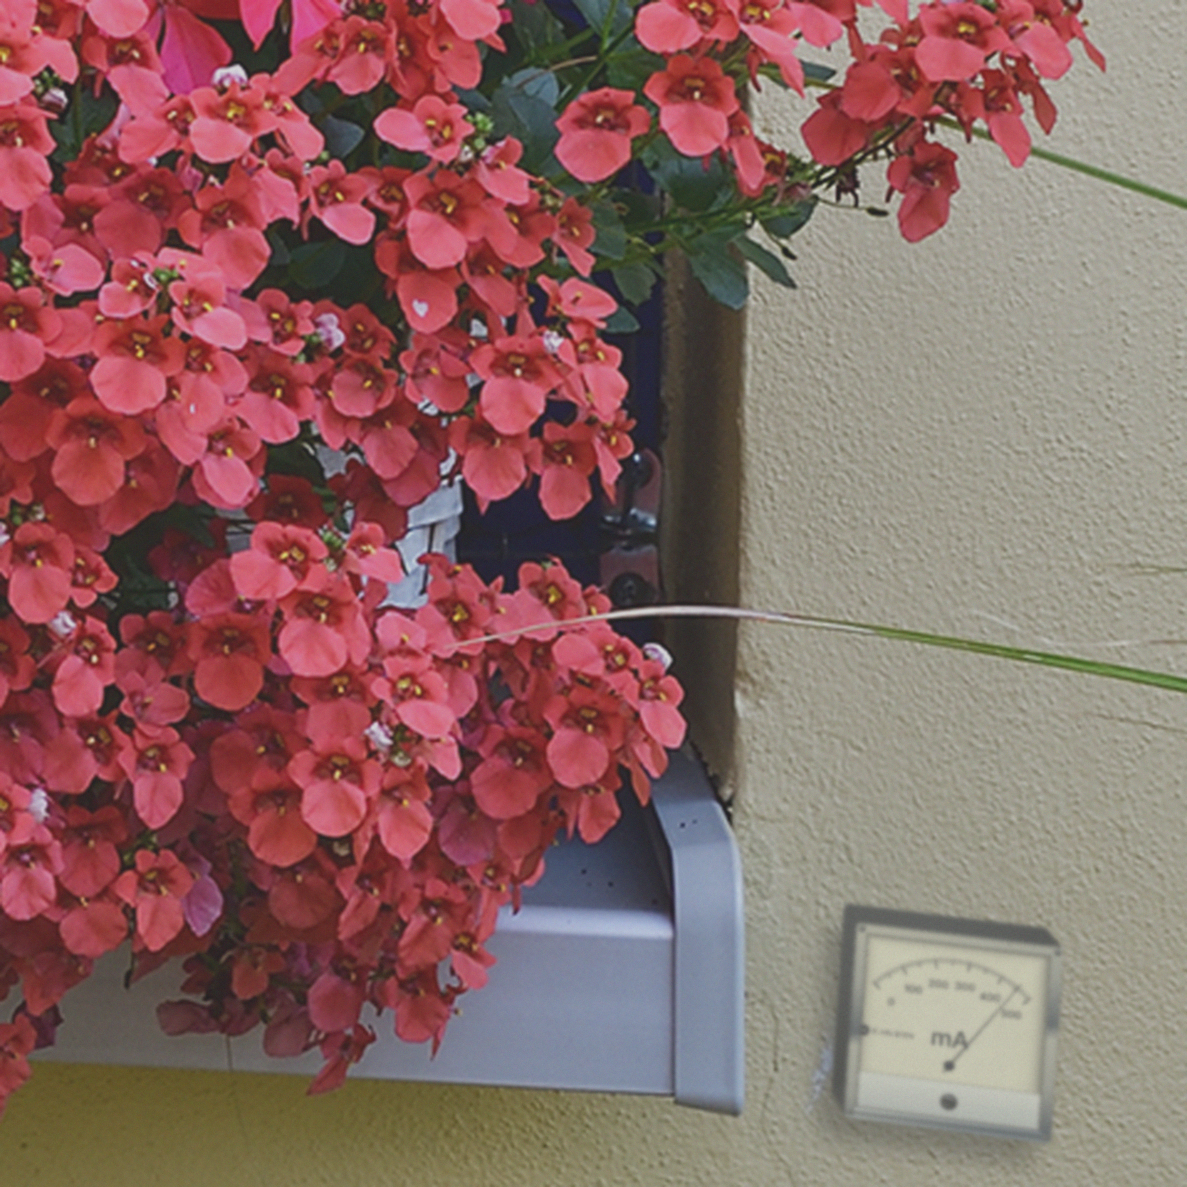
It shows value=450 unit=mA
